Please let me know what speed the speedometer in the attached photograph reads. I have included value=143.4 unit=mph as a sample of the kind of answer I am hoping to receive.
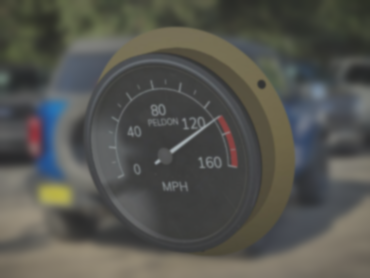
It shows value=130 unit=mph
